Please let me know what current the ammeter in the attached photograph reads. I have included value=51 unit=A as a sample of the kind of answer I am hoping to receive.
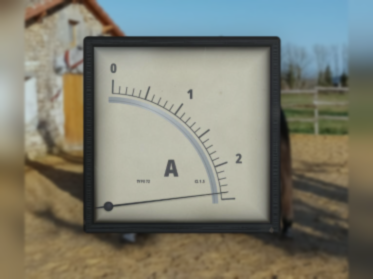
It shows value=2.4 unit=A
